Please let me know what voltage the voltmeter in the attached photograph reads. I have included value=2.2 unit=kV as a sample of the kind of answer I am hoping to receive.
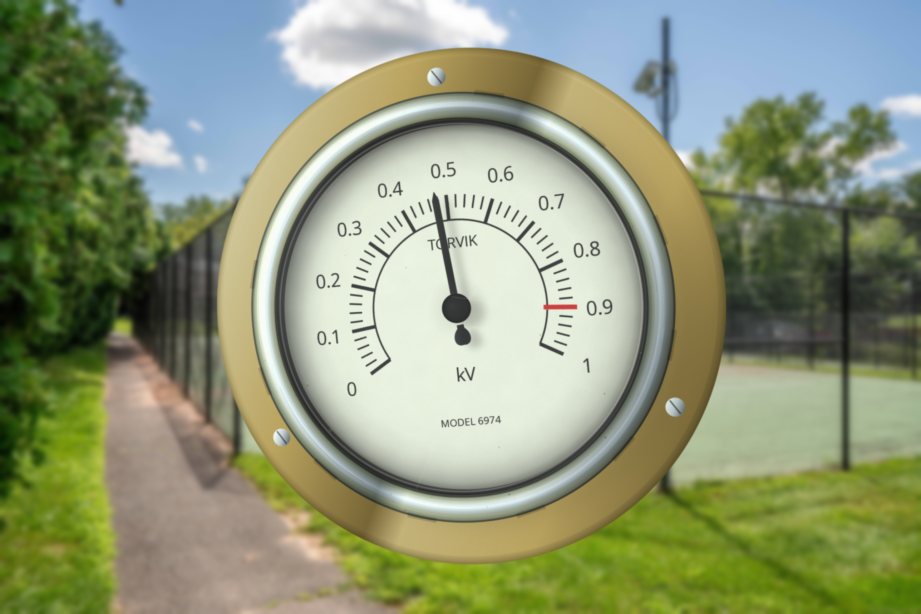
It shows value=0.48 unit=kV
